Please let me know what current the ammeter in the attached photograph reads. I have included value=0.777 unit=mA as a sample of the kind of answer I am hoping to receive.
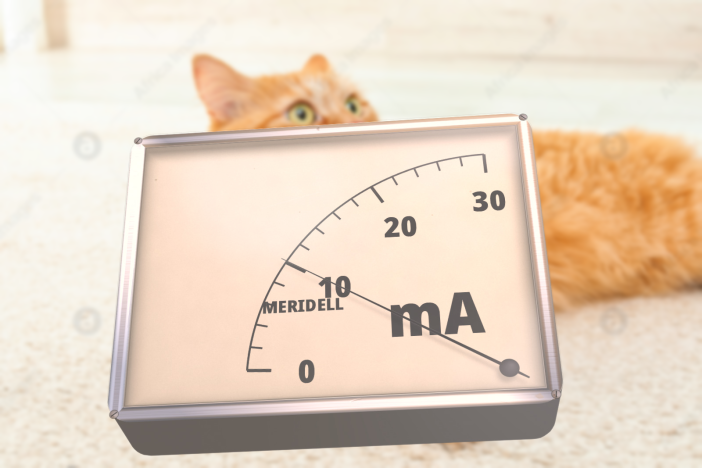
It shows value=10 unit=mA
